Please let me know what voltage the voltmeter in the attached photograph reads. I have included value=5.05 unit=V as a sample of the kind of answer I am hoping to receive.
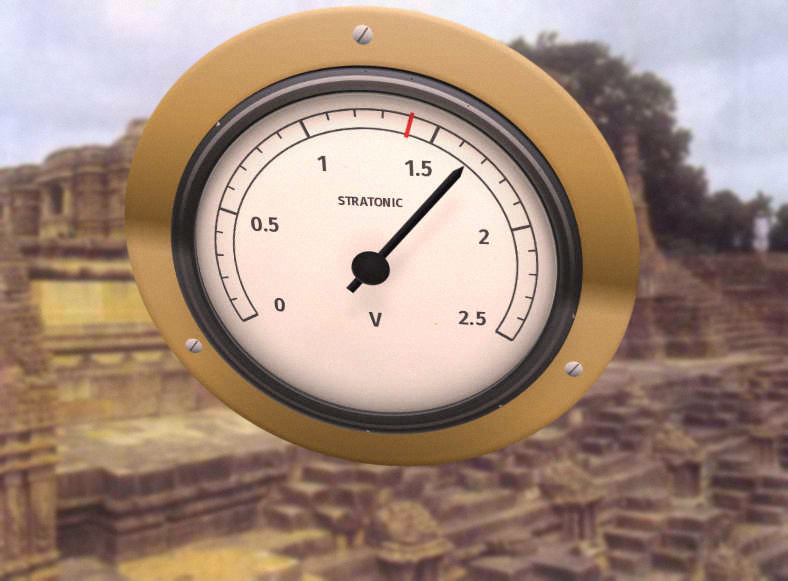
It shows value=1.65 unit=V
